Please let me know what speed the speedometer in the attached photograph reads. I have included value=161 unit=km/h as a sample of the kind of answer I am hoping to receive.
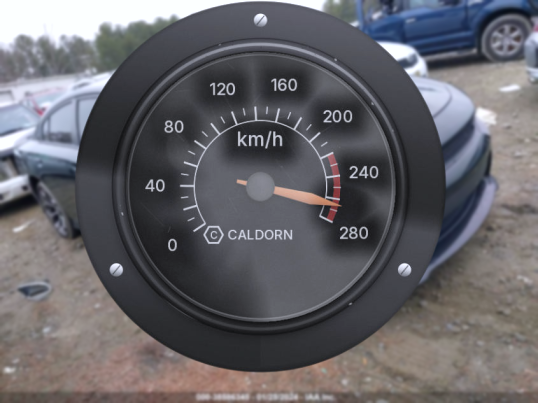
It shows value=265 unit=km/h
